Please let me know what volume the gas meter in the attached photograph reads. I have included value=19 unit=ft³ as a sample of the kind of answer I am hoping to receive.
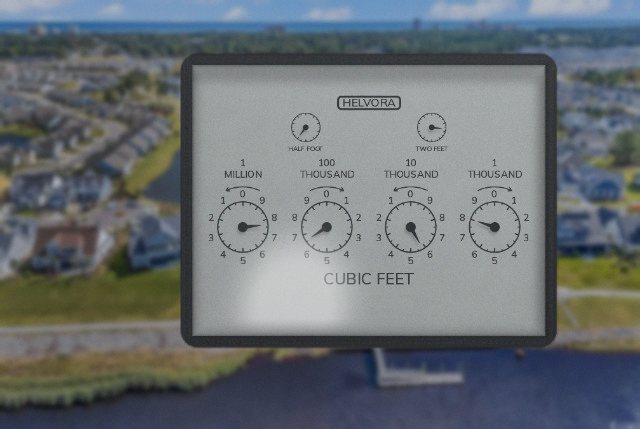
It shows value=765800 unit=ft³
